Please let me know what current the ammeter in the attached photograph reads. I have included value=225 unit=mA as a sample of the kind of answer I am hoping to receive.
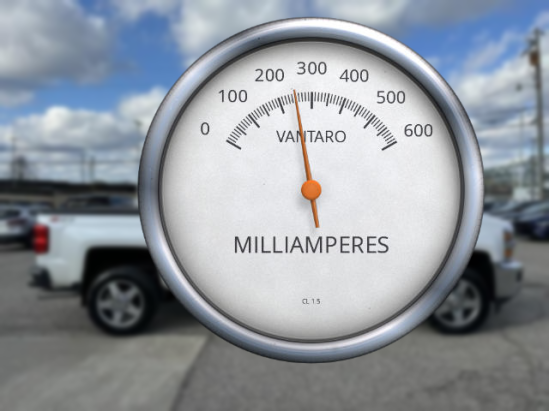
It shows value=250 unit=mA
